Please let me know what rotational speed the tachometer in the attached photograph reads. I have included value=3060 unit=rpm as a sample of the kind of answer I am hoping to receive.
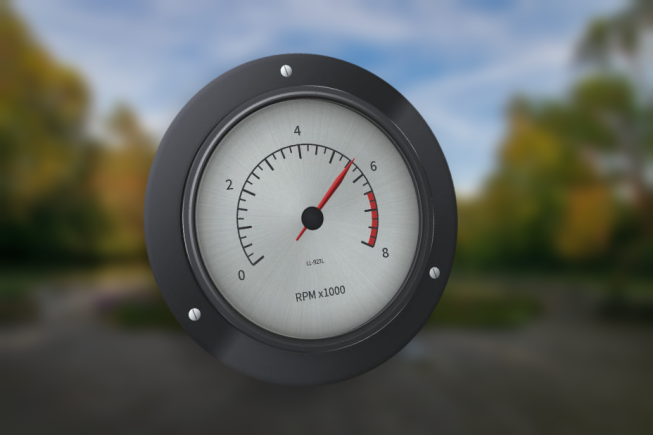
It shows value=5500 unit=rpm
